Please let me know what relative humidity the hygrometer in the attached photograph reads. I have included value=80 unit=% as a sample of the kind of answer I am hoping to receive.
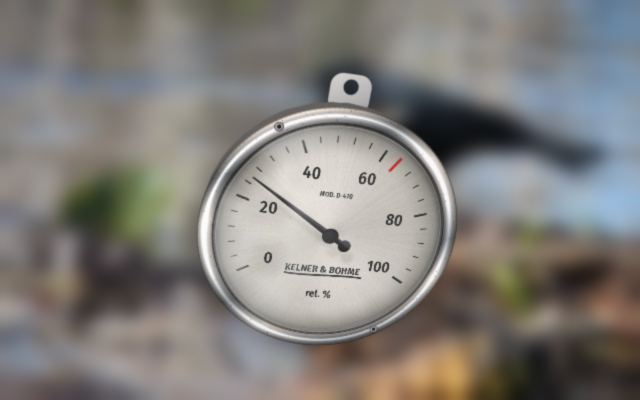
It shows value=26 unit=%
